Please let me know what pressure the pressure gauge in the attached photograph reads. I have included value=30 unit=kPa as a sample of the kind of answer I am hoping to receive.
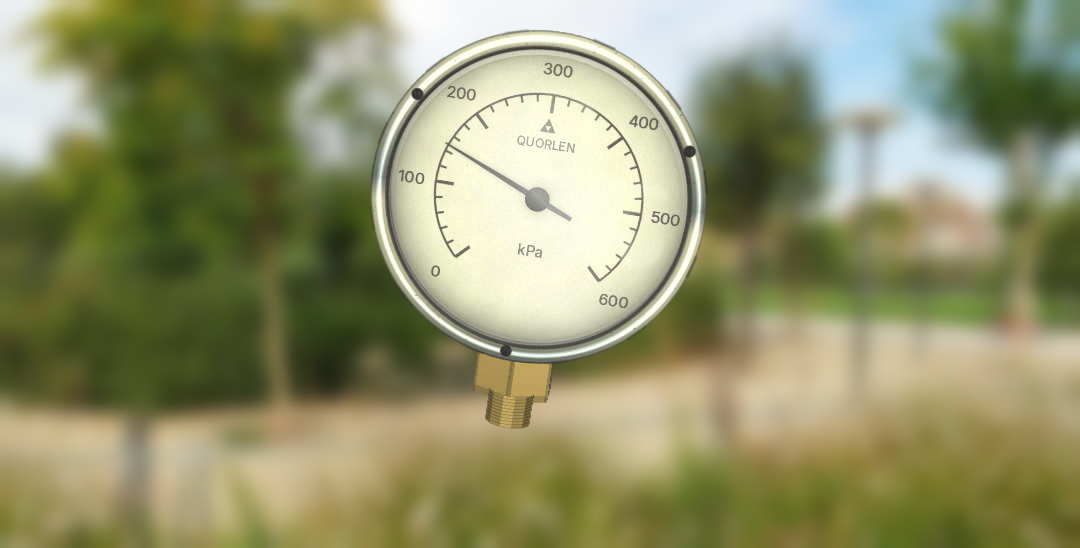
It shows value=150 unit=kPa
